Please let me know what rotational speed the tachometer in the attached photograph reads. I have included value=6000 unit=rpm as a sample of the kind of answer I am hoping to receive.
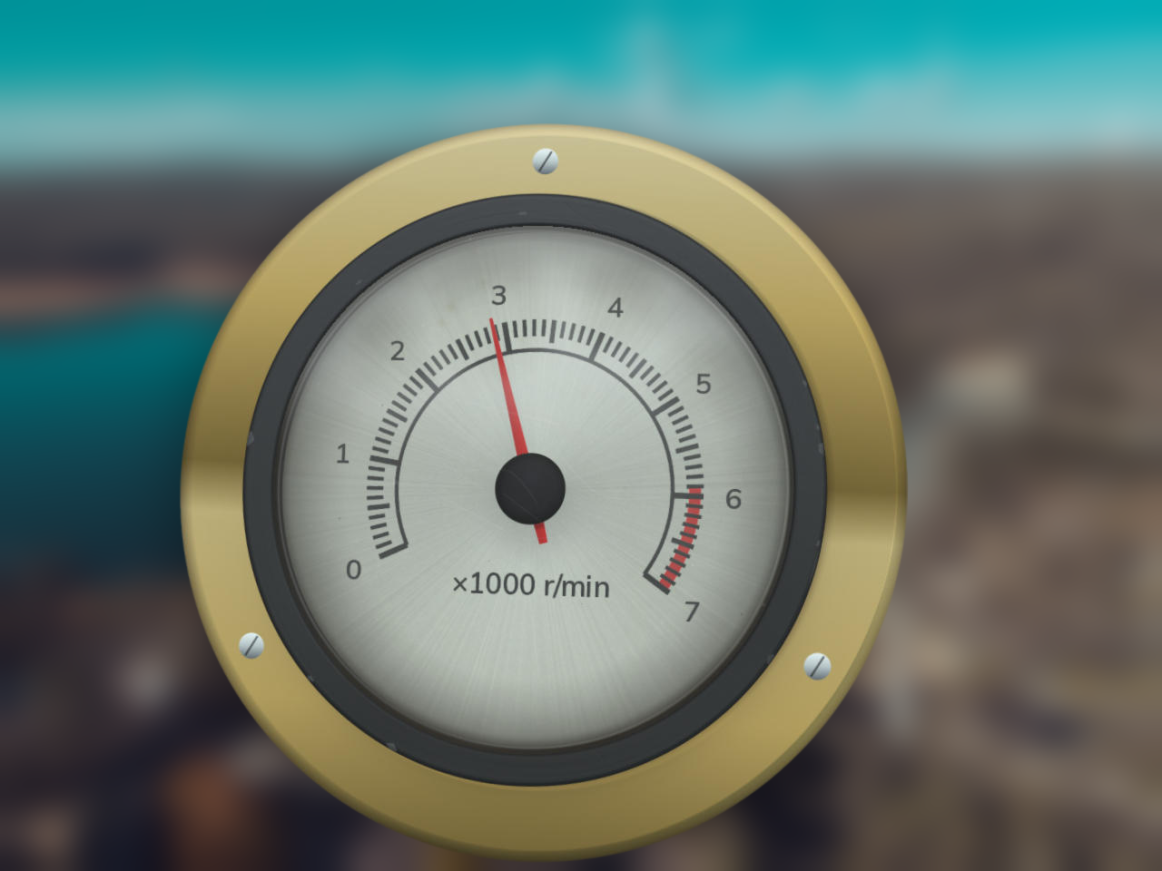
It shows value=2900 unit=rpm
